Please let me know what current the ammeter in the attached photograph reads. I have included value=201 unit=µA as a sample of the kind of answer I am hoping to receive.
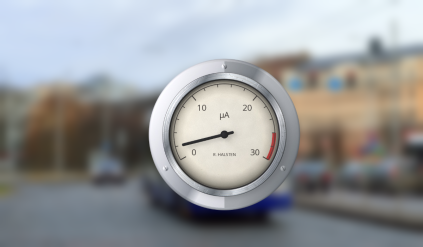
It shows value=2 unit=µA
